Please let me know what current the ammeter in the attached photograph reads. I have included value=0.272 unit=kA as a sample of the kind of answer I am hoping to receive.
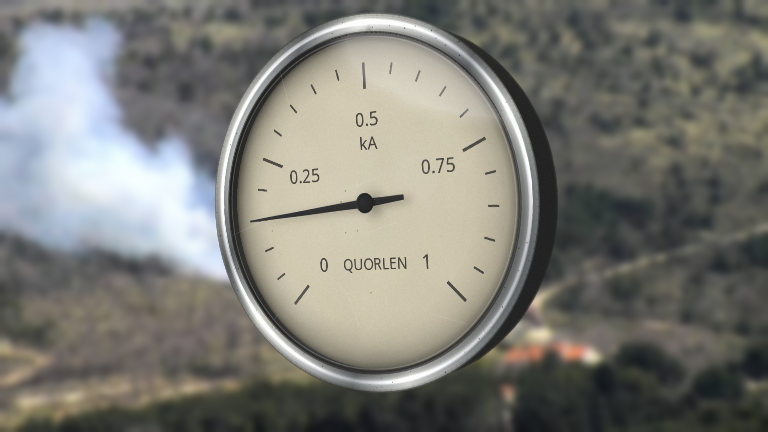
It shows value=0.15 unit=kA
